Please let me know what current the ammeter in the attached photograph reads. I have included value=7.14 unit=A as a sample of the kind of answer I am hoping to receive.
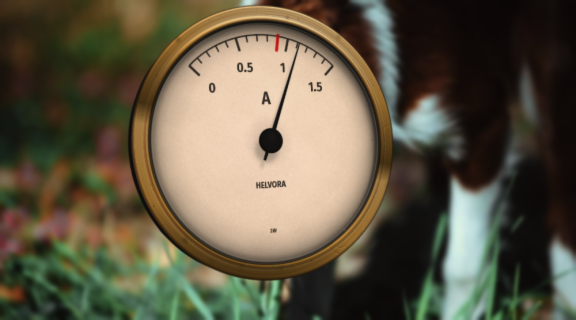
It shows value=1.1 unit=A
